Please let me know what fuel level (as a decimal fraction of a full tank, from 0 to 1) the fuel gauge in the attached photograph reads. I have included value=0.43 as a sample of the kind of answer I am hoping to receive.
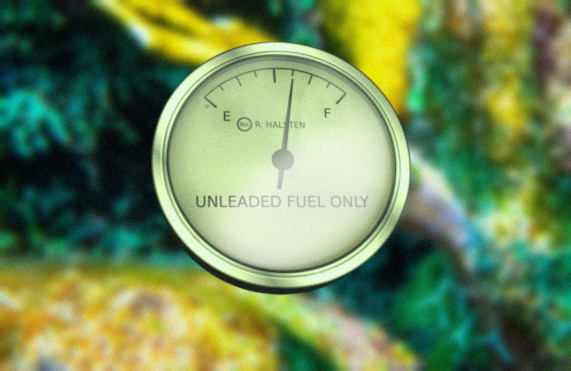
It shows value=0.625
